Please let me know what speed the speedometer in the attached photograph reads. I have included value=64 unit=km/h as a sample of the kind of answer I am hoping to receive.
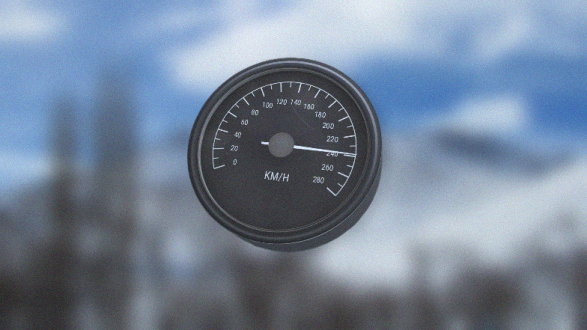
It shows value=240 unit=km/h
